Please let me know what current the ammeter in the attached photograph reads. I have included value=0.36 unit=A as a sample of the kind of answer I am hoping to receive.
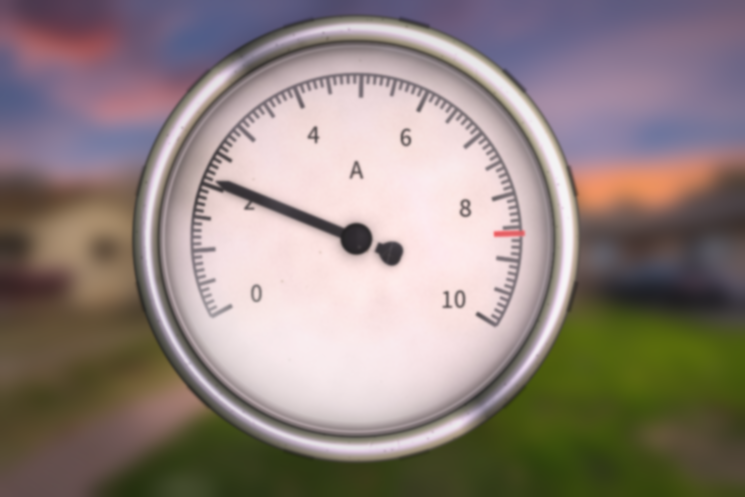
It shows value=2.1 unit=A
